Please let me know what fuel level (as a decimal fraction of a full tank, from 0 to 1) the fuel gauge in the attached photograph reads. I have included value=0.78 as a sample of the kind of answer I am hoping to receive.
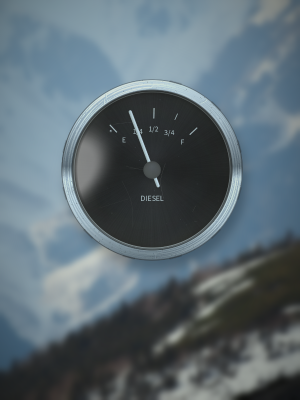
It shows value=0.25
